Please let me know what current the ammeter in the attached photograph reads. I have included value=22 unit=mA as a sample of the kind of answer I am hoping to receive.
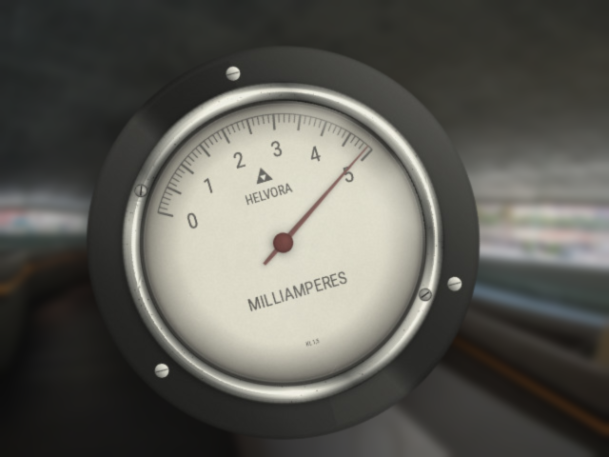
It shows value=4.9 unit=mA
